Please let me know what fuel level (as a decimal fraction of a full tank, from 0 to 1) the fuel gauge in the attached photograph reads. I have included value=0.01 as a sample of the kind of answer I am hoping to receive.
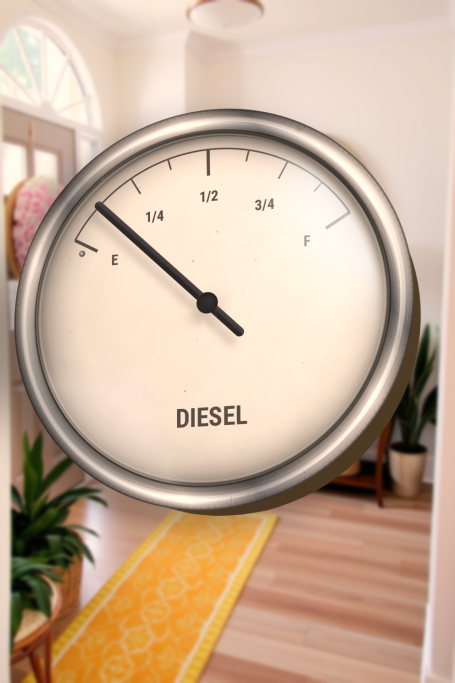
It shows value=0.125
